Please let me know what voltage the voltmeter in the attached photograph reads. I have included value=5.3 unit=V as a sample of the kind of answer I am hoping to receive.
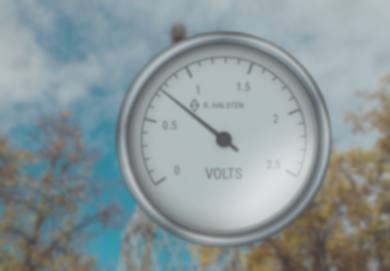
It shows value=0.75 unit=V
